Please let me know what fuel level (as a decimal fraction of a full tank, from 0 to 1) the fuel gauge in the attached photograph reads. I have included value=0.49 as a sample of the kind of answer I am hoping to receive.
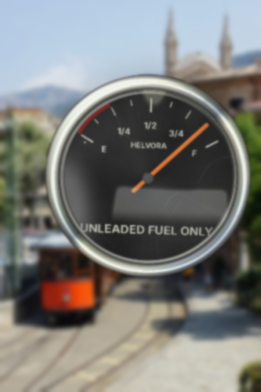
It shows value=0.875
